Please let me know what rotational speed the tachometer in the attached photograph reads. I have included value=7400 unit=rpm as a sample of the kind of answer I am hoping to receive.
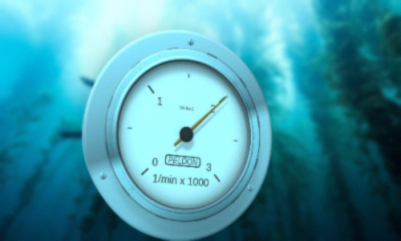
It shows value=2000 unit=rpm
